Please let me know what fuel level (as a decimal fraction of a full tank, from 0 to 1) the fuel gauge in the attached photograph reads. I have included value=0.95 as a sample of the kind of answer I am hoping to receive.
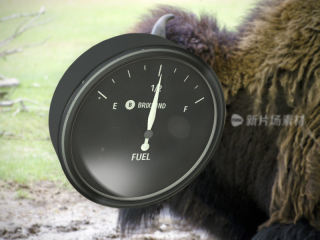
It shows value=0.5
